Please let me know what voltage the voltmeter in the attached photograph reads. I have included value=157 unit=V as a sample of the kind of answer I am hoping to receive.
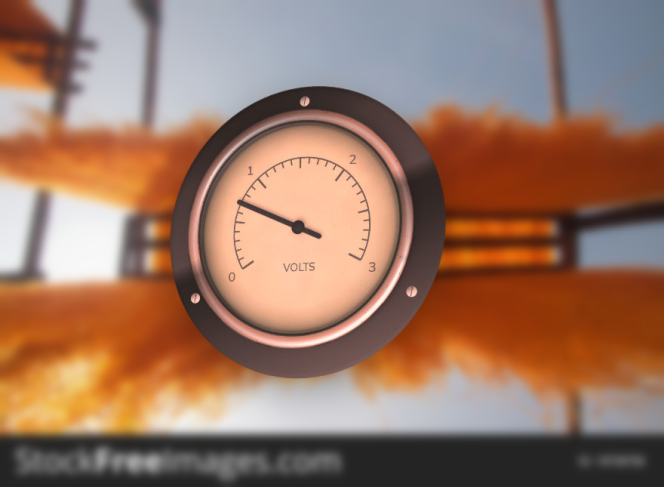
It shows value=0.7 unit=V
